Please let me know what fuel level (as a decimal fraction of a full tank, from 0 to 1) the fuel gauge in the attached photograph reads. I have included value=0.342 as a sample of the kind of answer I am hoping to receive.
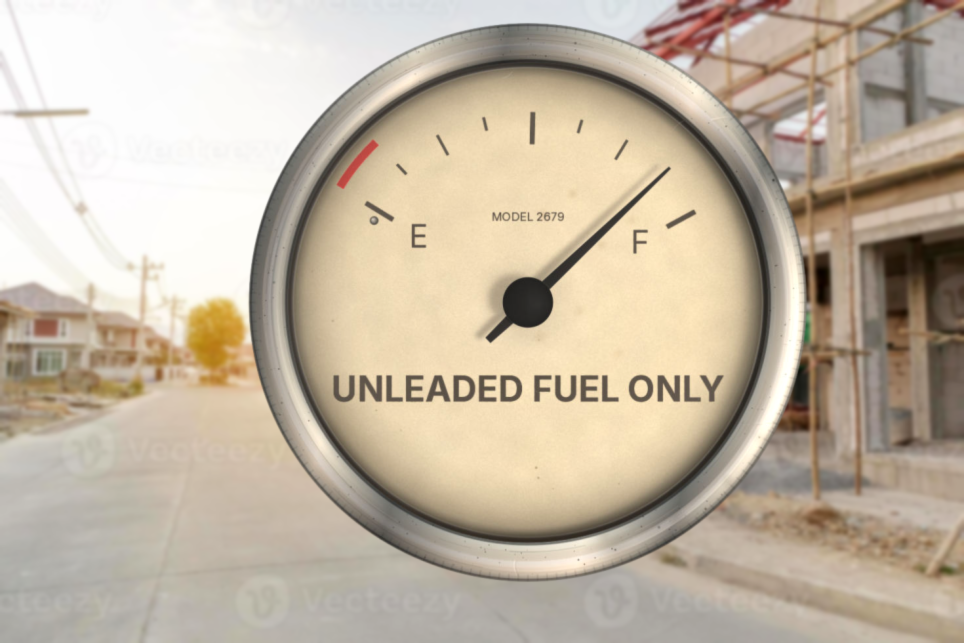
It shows value=0.875
